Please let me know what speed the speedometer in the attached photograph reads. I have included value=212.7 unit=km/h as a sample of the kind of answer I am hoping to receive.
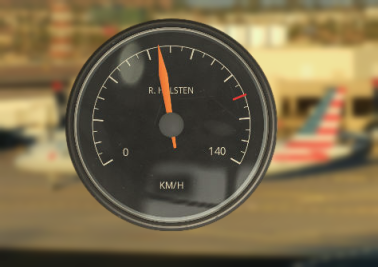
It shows value=65 unit=km/h
